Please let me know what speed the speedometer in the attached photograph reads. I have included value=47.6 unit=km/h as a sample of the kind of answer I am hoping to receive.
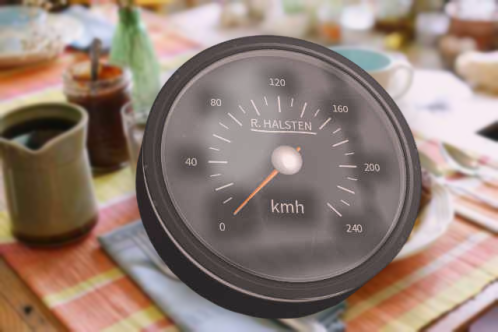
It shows value=0 unit=km/h
